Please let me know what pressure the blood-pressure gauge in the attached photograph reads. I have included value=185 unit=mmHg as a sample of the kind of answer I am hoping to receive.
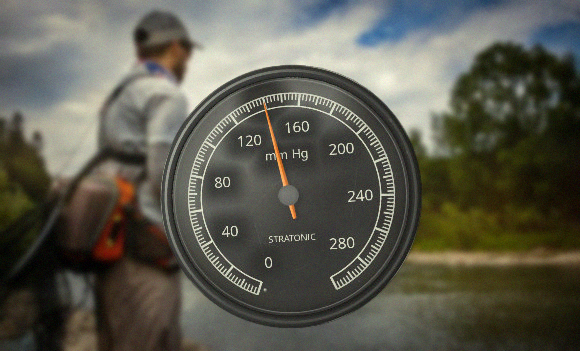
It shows value=140 unit=mmHg
